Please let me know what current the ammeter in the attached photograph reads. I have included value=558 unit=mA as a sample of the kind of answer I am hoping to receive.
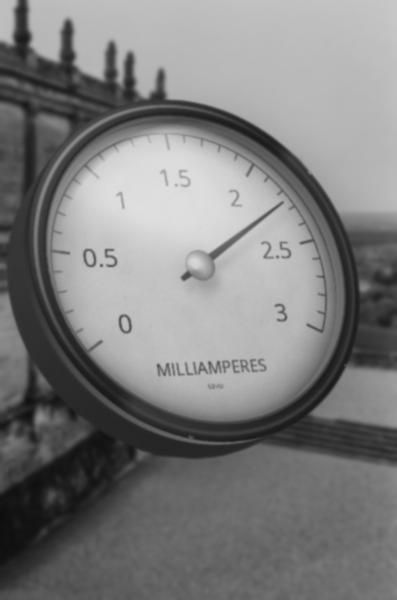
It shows value=2.25 unit=mA
